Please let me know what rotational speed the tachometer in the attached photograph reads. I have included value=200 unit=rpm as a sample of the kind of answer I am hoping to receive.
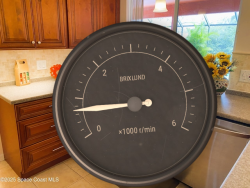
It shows value=700 unit=rpm
